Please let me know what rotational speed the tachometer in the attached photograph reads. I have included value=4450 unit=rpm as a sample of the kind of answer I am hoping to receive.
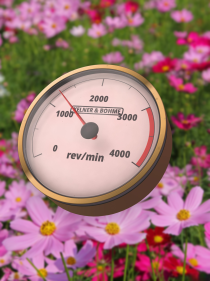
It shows value=1250 unit=rpm
